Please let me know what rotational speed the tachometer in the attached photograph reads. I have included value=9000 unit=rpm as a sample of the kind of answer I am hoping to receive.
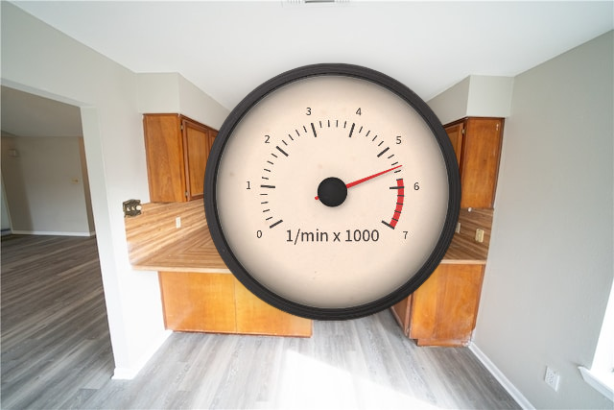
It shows value=5500 unit=rpm
